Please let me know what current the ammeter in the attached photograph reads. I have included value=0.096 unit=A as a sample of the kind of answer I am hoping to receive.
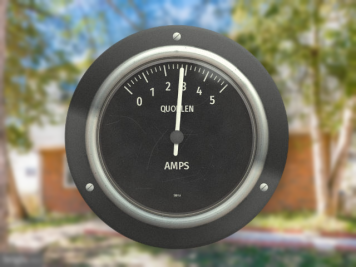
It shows value=2.8 unit=A
